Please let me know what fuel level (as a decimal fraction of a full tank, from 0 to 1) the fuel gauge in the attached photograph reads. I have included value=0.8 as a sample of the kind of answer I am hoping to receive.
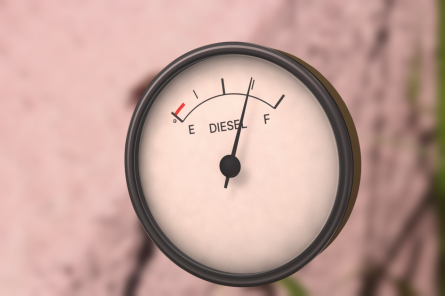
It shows value=0.75
